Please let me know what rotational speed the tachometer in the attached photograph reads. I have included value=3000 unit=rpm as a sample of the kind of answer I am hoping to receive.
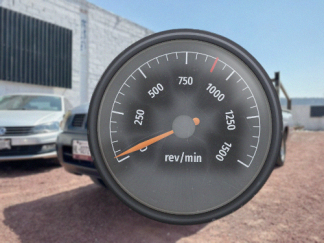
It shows value=25 unit=rpm
